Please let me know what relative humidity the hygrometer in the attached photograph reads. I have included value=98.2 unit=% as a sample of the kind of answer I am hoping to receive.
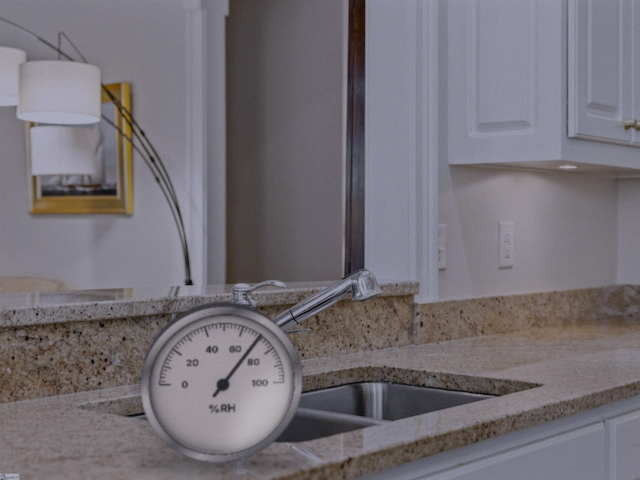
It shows value=70 unit=%
